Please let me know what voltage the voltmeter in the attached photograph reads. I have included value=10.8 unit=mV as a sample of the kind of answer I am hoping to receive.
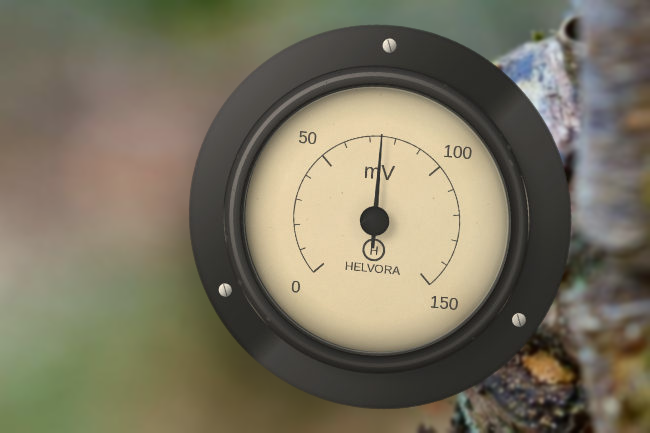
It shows value=75 unit=mV
